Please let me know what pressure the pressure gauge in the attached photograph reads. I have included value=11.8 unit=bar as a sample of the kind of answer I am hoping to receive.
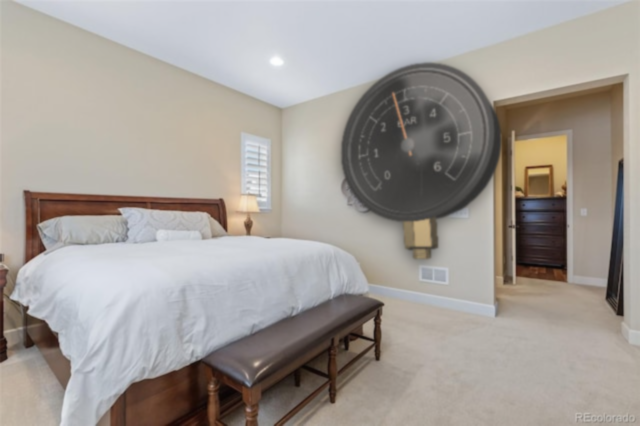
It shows value=2.75 unit=bar
